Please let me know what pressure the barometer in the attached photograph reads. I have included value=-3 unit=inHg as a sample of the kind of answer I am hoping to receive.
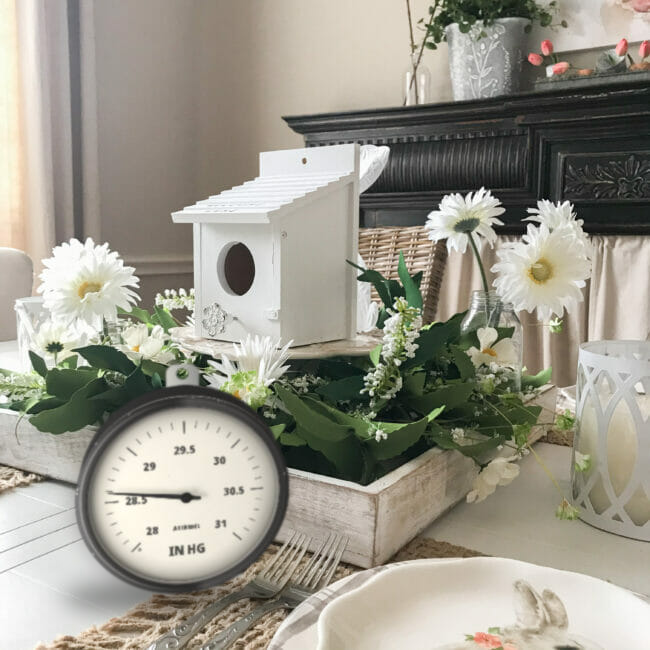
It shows value=28.6 unit=inHg
